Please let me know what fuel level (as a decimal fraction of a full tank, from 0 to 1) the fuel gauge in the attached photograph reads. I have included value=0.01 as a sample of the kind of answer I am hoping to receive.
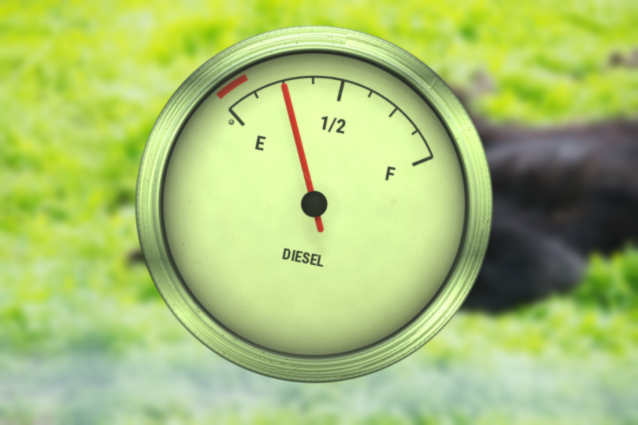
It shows value=0.25
